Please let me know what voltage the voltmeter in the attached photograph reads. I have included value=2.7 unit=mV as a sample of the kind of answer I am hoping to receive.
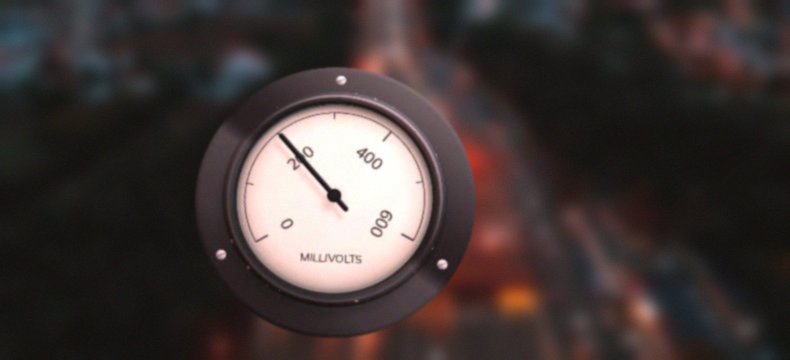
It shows value=200 unit=mV
